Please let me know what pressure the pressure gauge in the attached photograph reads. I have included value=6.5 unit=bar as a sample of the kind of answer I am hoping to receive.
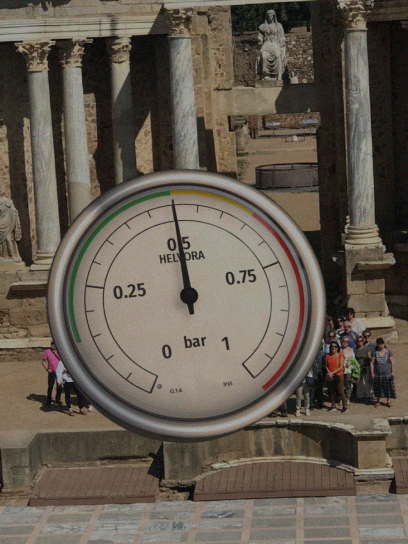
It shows value=0.5 unit=bar
